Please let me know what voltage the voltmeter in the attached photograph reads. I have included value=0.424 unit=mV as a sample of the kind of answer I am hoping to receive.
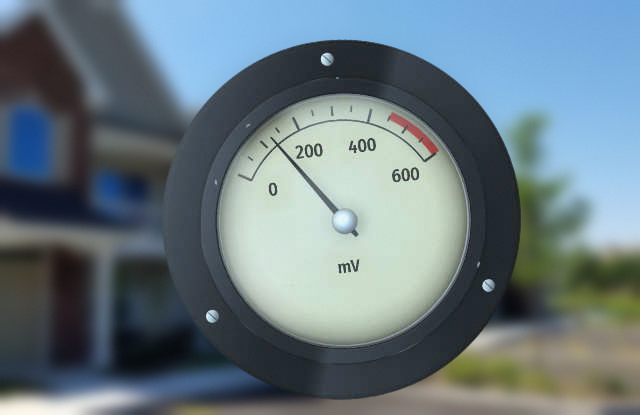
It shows value=125 unit=mV
